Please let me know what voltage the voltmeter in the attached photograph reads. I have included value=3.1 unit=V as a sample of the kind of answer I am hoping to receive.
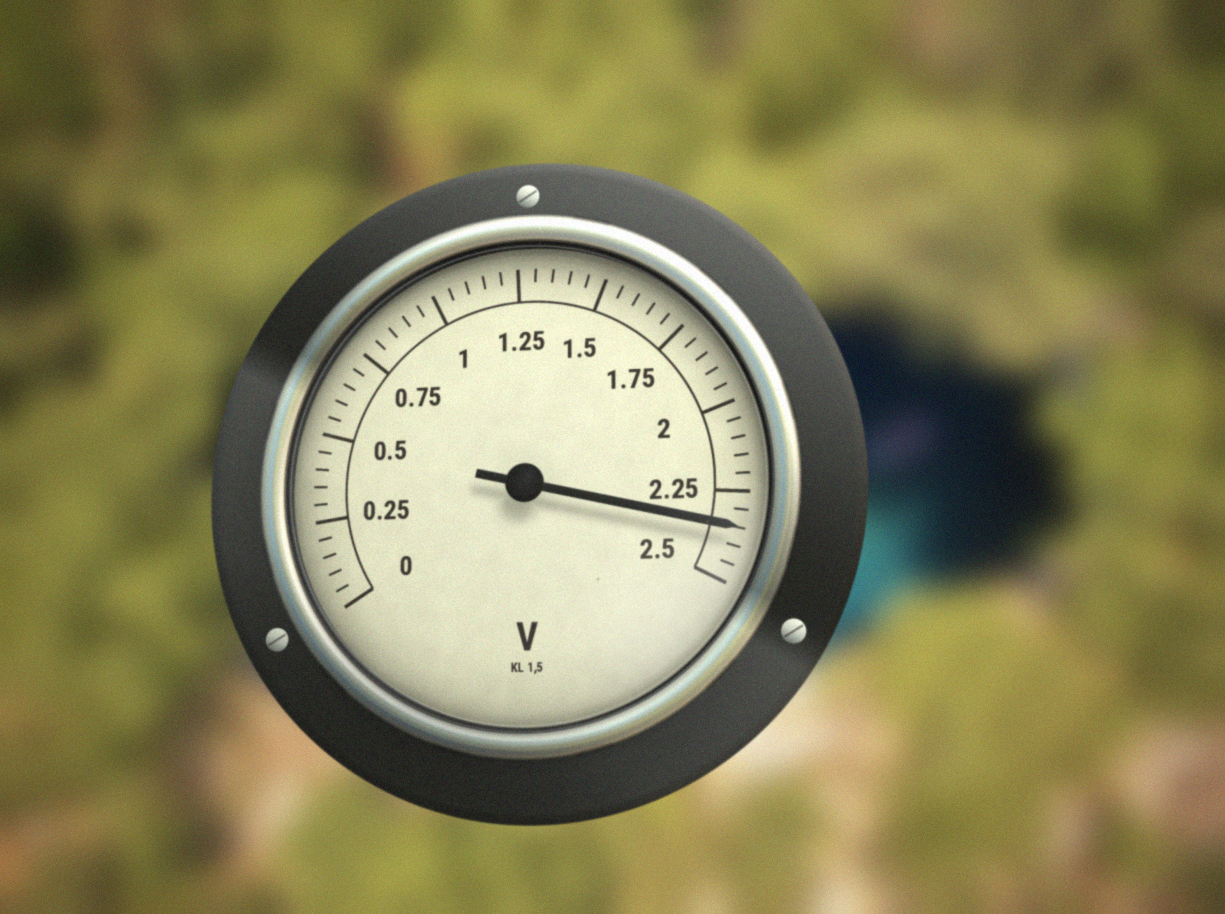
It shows value=2.35 unit=V
